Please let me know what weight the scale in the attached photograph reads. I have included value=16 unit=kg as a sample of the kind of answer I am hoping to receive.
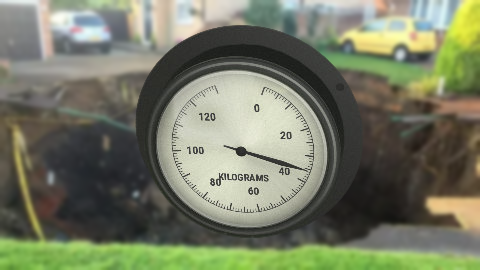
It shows value=35 unit=kg
